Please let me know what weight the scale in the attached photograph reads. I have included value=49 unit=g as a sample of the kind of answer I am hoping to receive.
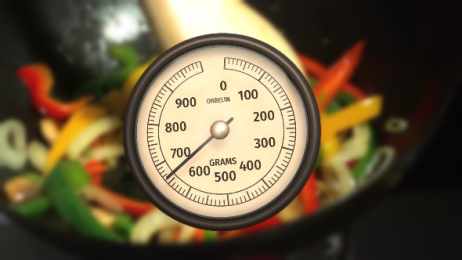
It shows value=660 unit=g
